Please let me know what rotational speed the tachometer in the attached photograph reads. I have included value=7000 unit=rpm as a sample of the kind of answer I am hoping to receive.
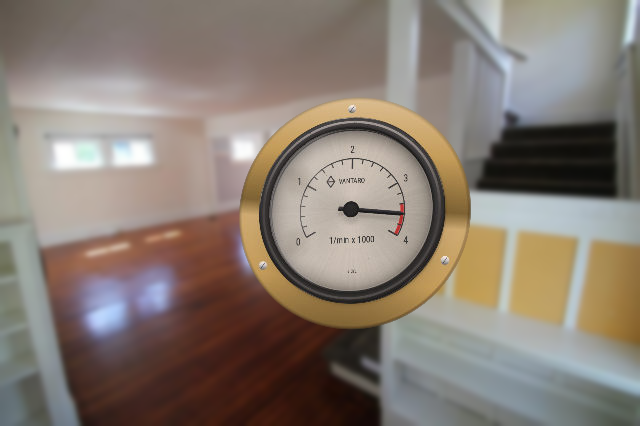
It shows value=3600 unit=rpm
